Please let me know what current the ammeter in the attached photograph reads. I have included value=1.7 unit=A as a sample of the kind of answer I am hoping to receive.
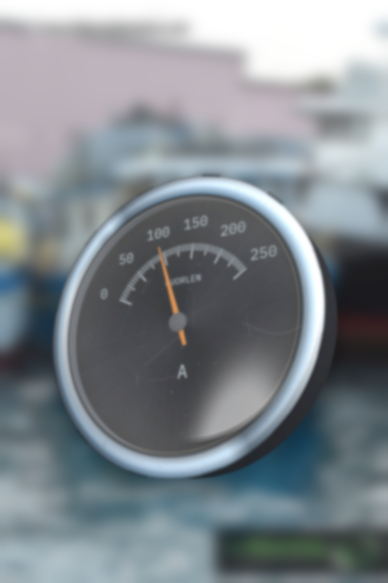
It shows value=100 unit=A
